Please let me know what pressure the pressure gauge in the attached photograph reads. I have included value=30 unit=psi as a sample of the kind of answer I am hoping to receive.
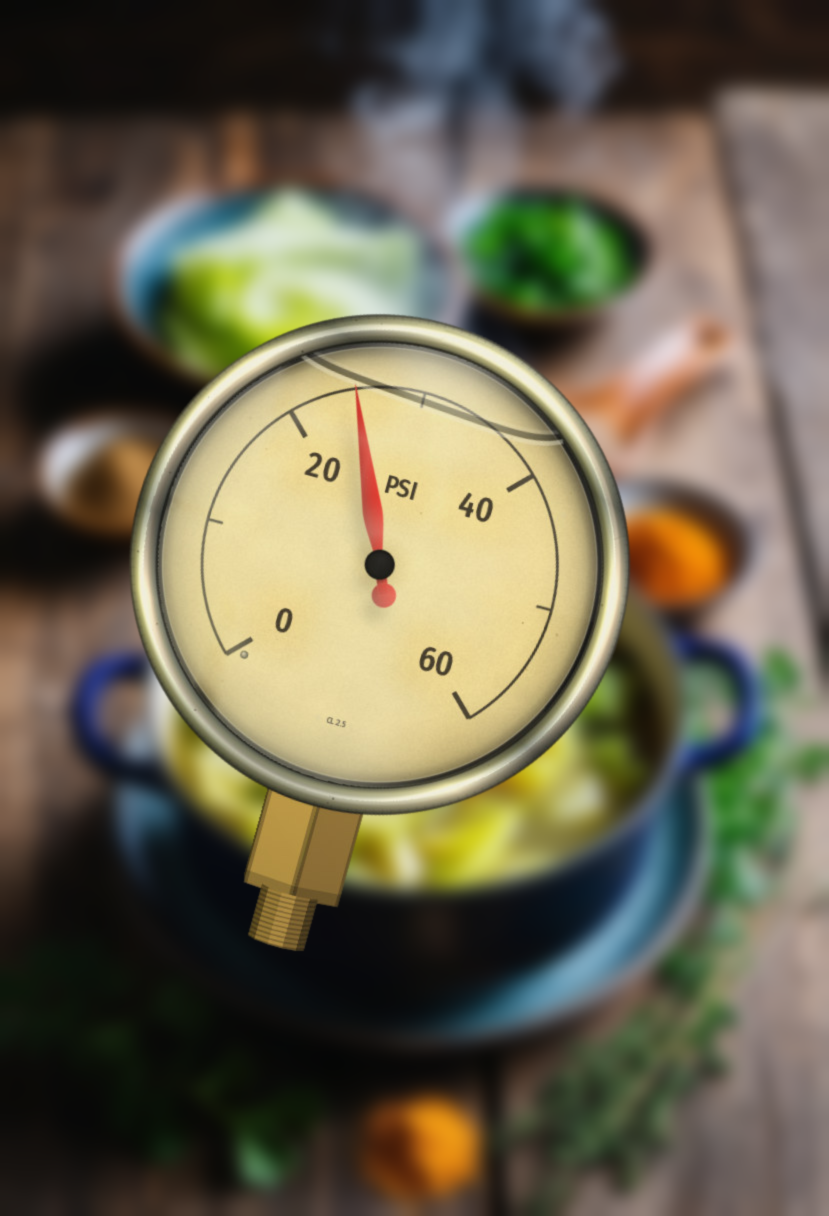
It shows value=25 unit=psi
